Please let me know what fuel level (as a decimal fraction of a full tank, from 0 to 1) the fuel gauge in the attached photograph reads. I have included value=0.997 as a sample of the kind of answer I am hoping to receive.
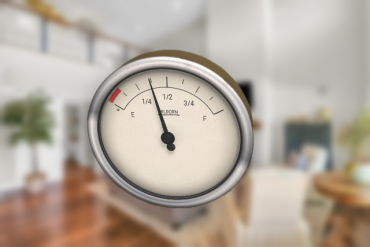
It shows value=0.375
